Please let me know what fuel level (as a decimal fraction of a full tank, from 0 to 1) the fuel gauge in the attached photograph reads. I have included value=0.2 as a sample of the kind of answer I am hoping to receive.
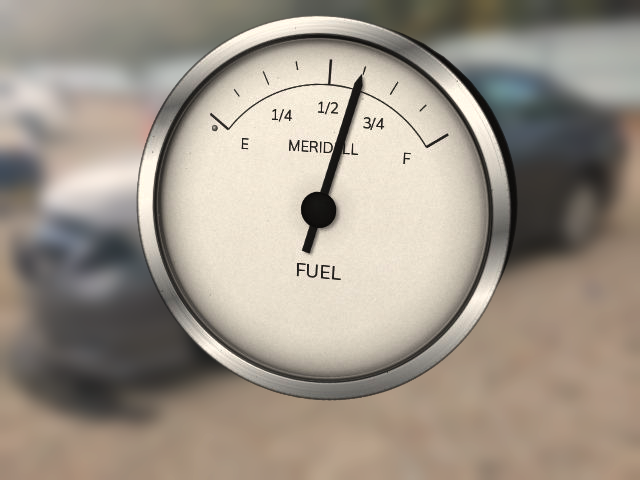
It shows value=0.625
